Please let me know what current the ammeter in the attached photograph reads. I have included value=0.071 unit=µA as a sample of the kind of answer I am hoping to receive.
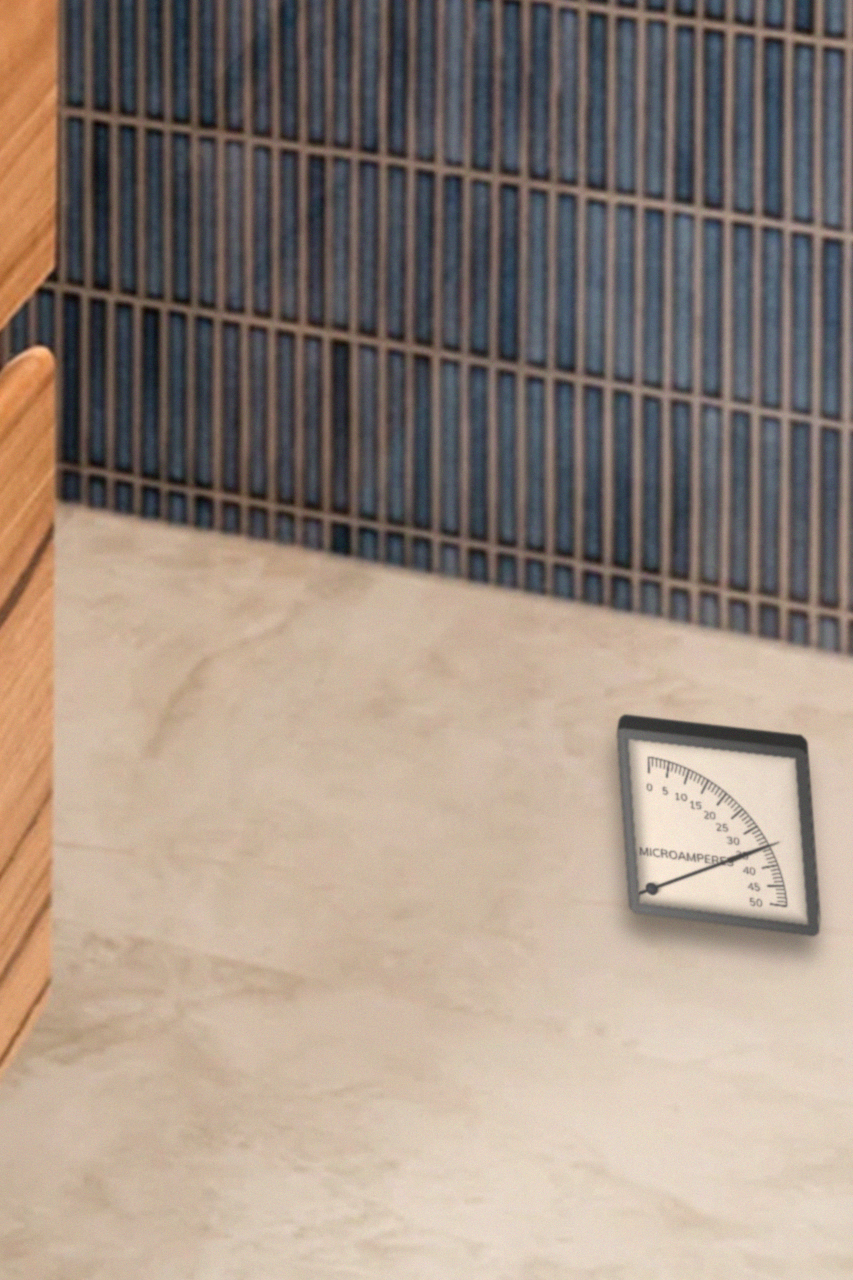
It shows value=35 unit=µA
